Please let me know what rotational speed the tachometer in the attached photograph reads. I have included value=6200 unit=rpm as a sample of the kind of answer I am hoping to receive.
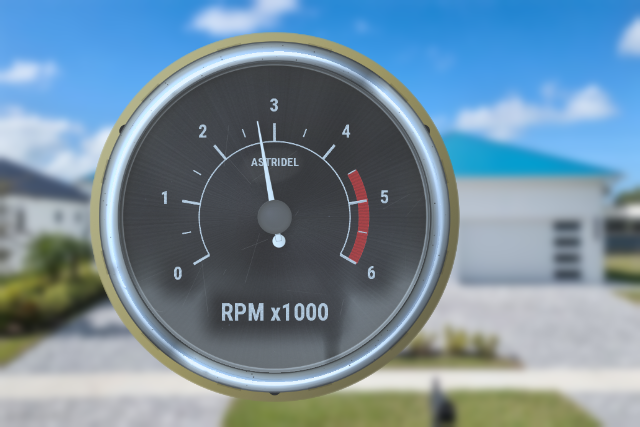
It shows value=2750 unit=rpm
